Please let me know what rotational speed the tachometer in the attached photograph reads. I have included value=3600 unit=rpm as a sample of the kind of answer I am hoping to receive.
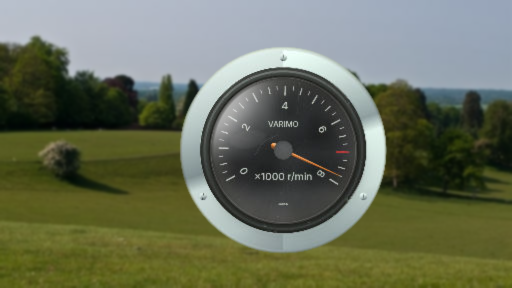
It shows value=7750 unit=rpm
